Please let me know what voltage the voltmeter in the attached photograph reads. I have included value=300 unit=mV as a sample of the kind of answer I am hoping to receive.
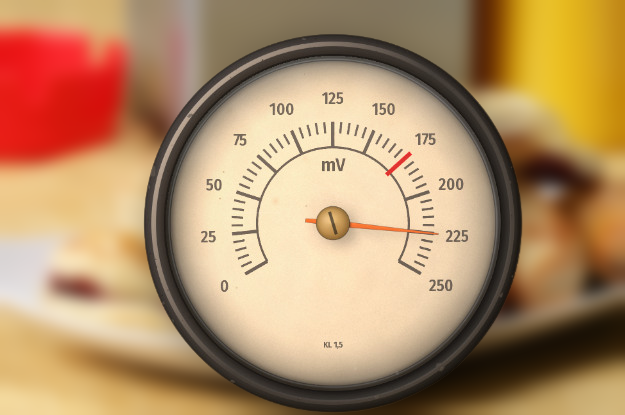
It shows value=225 unit=mV
